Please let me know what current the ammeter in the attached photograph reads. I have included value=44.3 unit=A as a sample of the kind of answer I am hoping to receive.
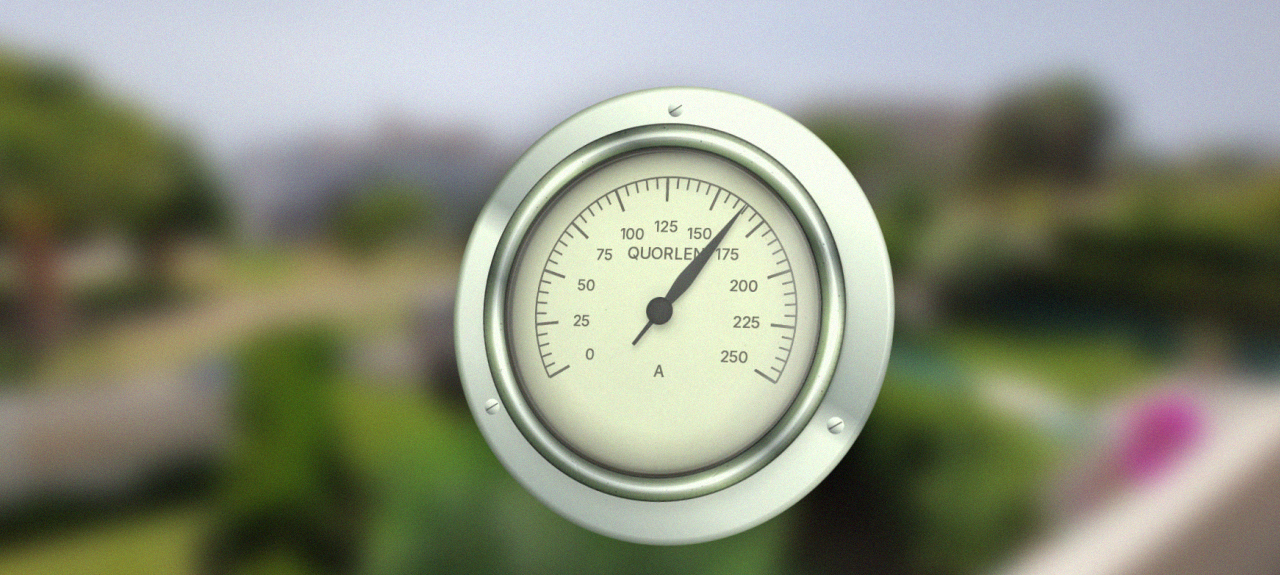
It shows value=165 unit=A
